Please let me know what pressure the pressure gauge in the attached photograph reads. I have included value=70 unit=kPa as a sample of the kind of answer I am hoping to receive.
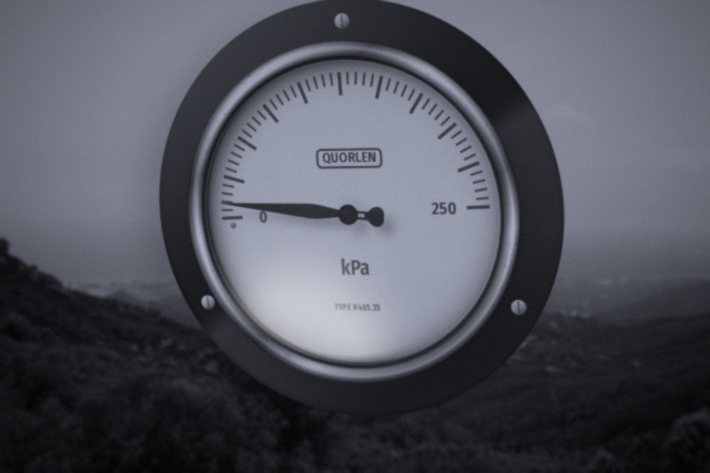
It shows value=10 unit=kPa
